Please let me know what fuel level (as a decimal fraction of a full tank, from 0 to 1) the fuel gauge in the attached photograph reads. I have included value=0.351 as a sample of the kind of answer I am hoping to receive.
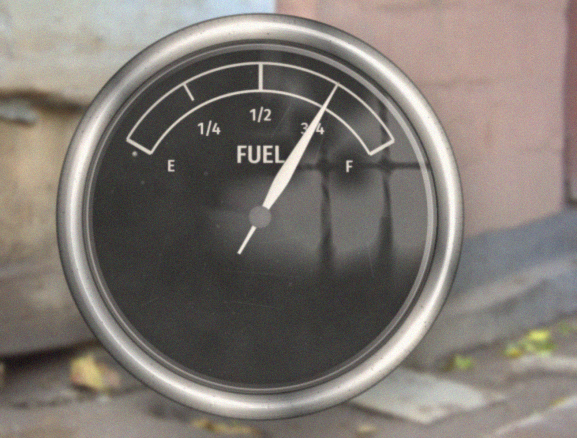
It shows value=0.75
